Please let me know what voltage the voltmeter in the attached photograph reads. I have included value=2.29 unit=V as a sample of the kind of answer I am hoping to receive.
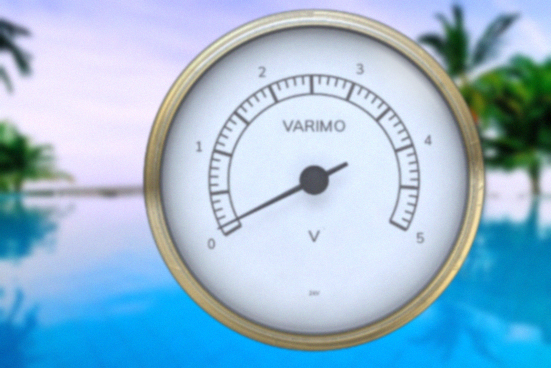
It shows value=0.1 unit=V
